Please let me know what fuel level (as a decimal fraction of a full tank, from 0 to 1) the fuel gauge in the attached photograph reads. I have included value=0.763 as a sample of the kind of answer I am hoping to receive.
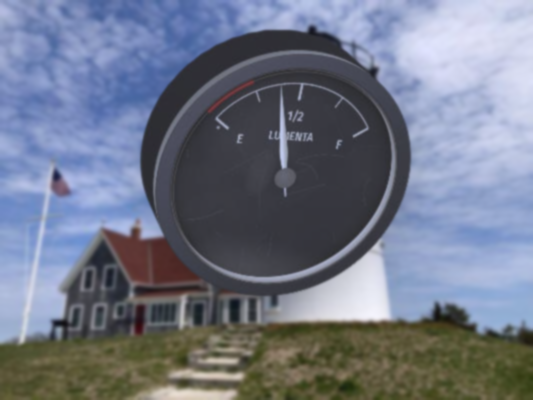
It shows value=0.375
